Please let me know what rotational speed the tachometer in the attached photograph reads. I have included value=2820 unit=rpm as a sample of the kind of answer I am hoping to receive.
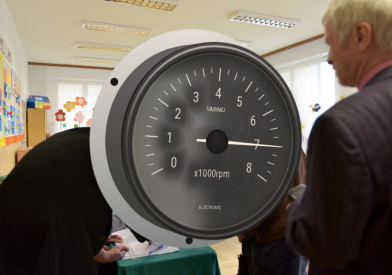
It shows value=7000 unit=rpm
